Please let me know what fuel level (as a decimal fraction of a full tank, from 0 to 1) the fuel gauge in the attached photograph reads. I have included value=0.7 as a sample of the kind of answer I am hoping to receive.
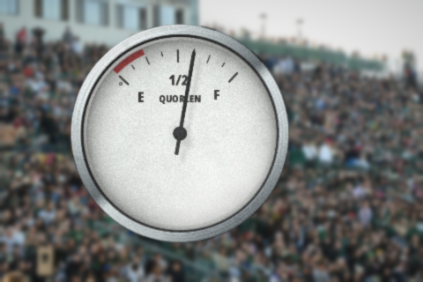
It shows value=0.625
